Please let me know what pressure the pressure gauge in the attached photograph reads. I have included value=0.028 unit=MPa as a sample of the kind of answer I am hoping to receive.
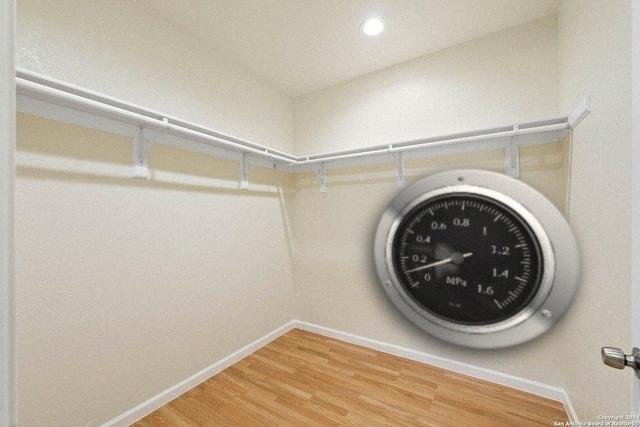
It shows value=0.1 unit=MPa
